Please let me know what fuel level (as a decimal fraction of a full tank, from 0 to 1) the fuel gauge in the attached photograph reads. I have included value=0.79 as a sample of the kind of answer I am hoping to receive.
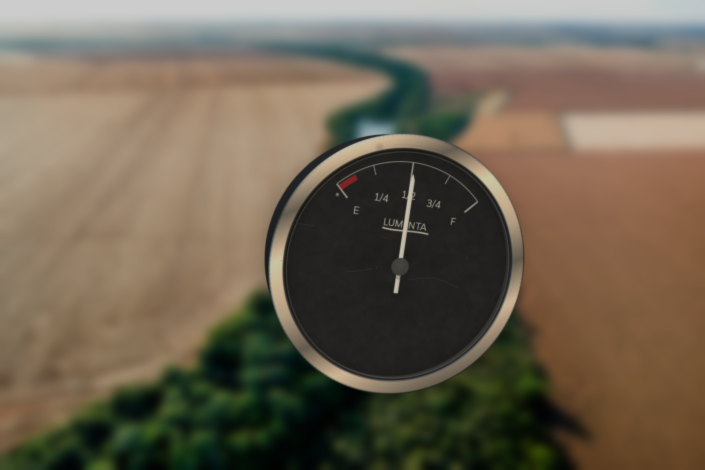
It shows value=0.5
